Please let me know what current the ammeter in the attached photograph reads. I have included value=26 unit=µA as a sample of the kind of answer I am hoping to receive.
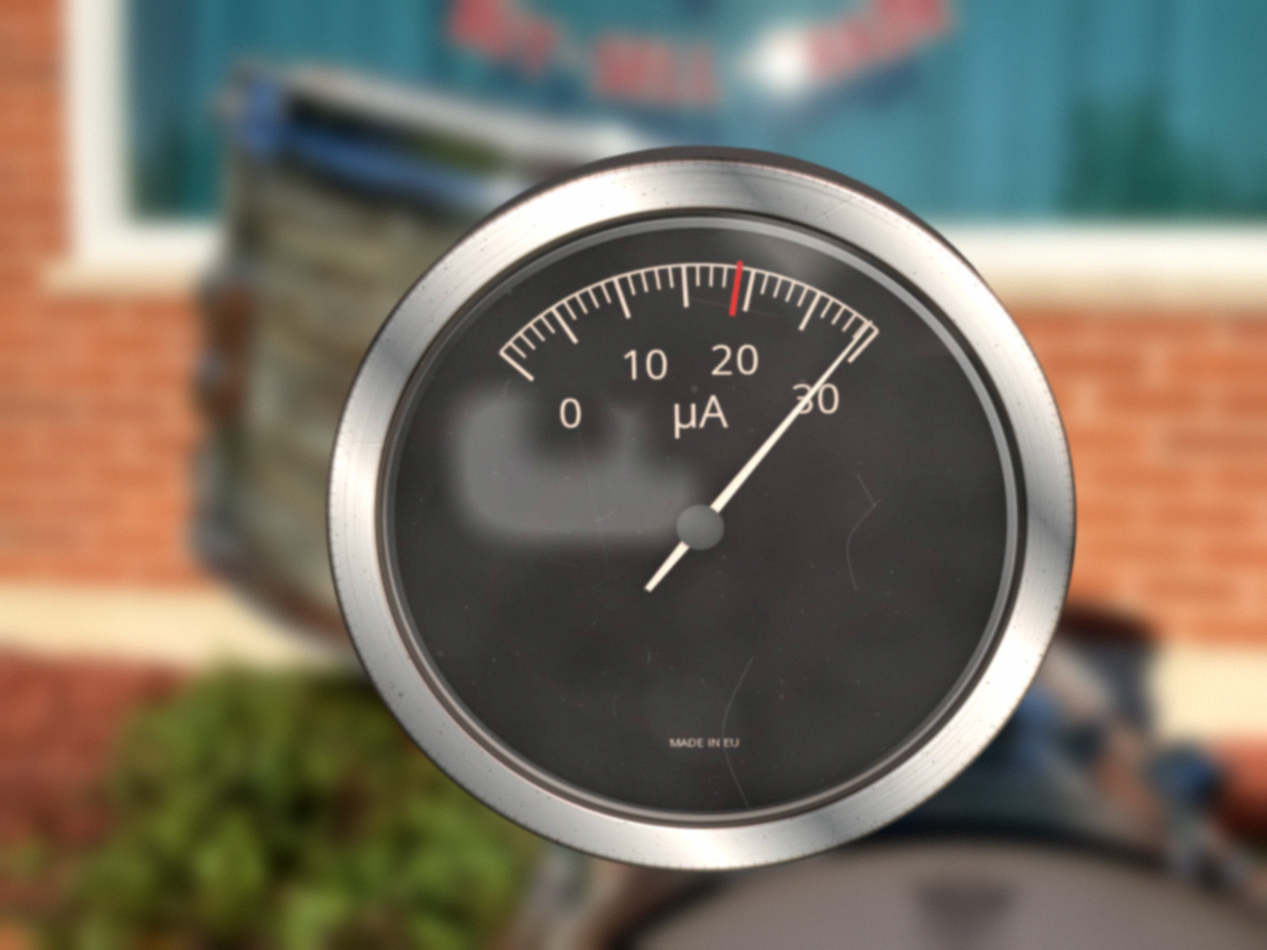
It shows value=29 unit=µA
